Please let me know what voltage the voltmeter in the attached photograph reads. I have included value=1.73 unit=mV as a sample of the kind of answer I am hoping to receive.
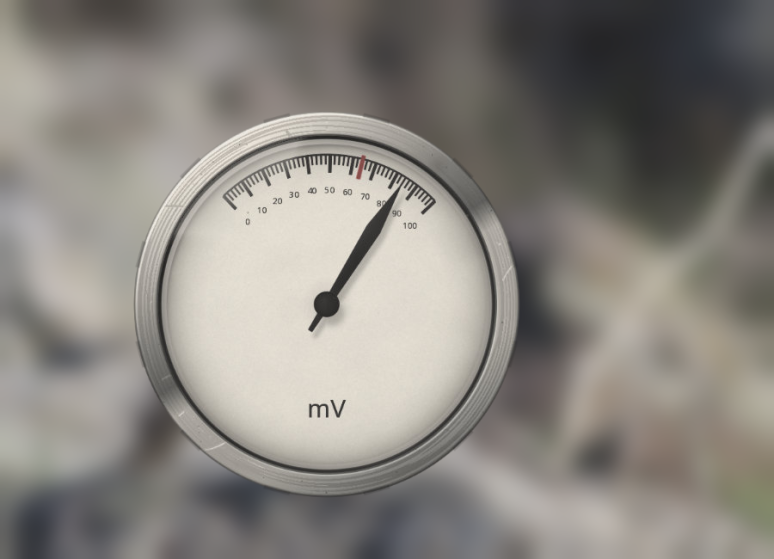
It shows value=84 unit=mV
